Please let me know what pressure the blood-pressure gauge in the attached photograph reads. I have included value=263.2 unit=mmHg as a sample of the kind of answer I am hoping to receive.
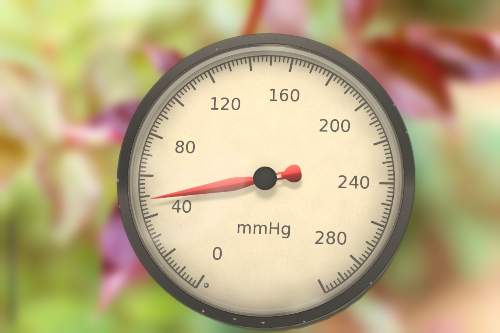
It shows value=48 unit=mmHg
